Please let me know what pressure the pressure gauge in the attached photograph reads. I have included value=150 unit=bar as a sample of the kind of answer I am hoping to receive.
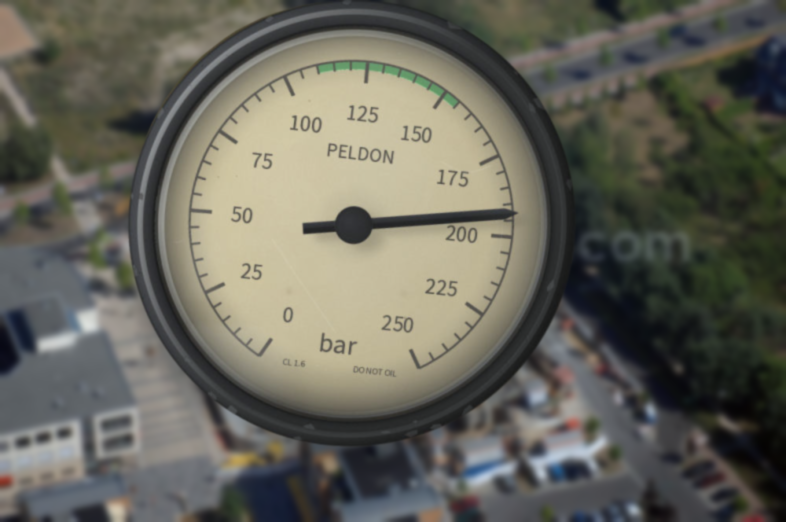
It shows value=192.5 unit=bar
